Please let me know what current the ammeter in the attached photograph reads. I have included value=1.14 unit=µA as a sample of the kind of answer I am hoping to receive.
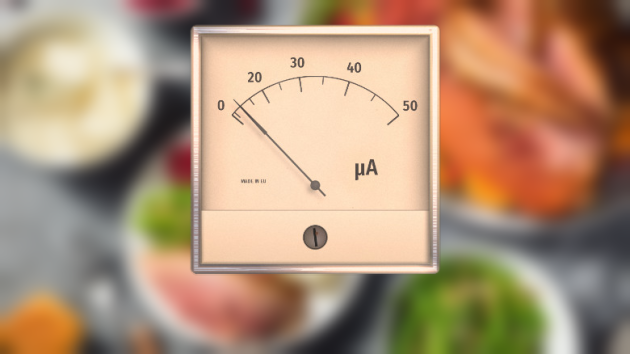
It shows value=10 unit=µA
